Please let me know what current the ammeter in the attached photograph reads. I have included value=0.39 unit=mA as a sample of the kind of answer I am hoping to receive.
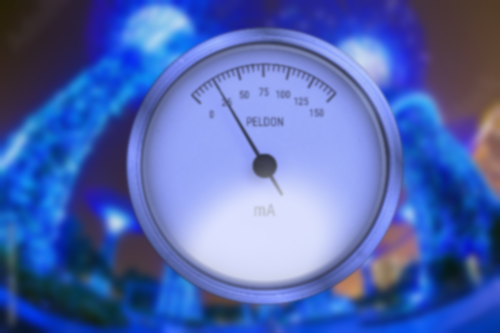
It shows value=25 unit=mA
